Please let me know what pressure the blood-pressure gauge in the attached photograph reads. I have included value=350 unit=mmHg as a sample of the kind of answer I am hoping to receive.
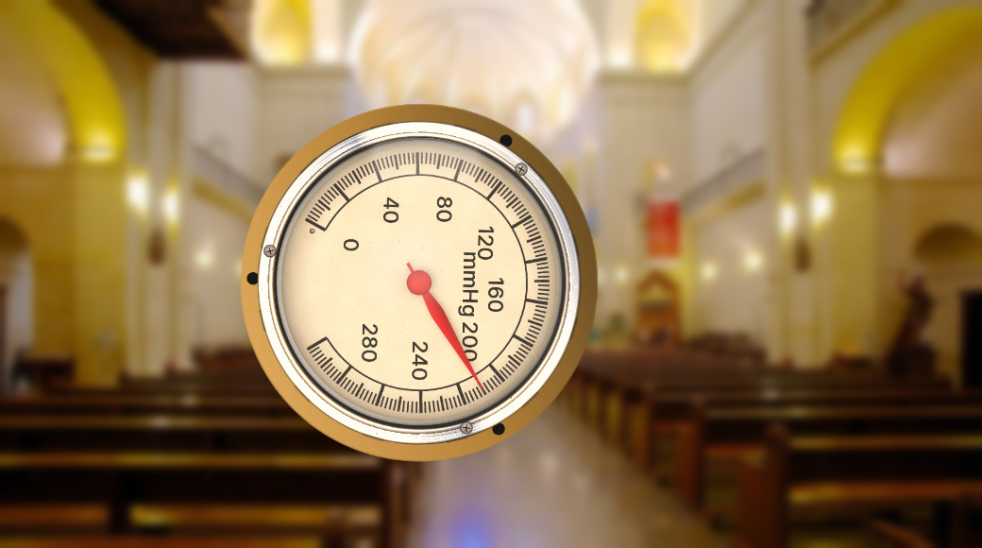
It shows value=210 unit=mmHg
